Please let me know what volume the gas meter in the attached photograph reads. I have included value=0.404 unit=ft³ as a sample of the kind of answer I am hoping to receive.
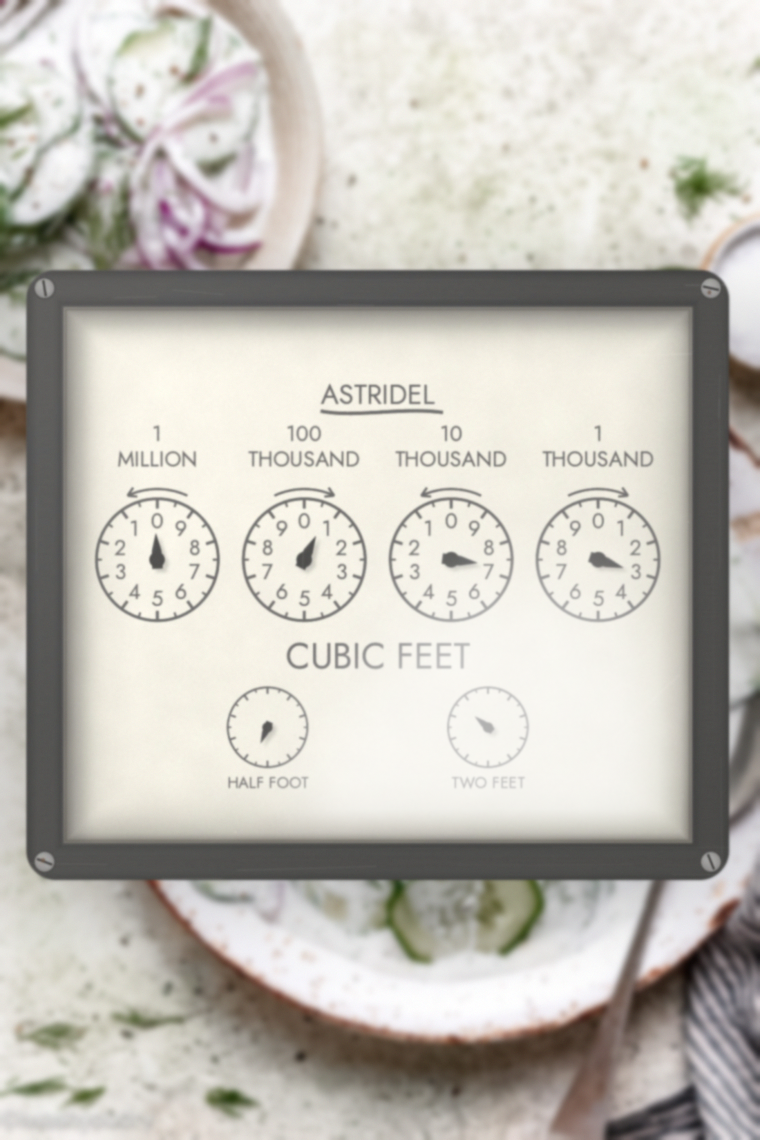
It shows value=7300 unit=ft³
